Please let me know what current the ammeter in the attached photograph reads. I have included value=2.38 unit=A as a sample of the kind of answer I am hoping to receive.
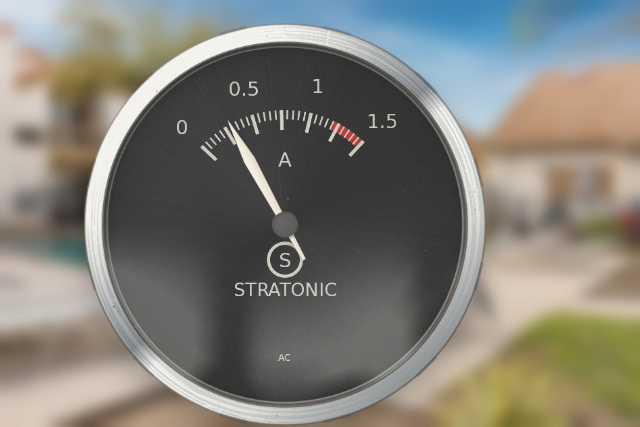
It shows value=0.3 unit=A
